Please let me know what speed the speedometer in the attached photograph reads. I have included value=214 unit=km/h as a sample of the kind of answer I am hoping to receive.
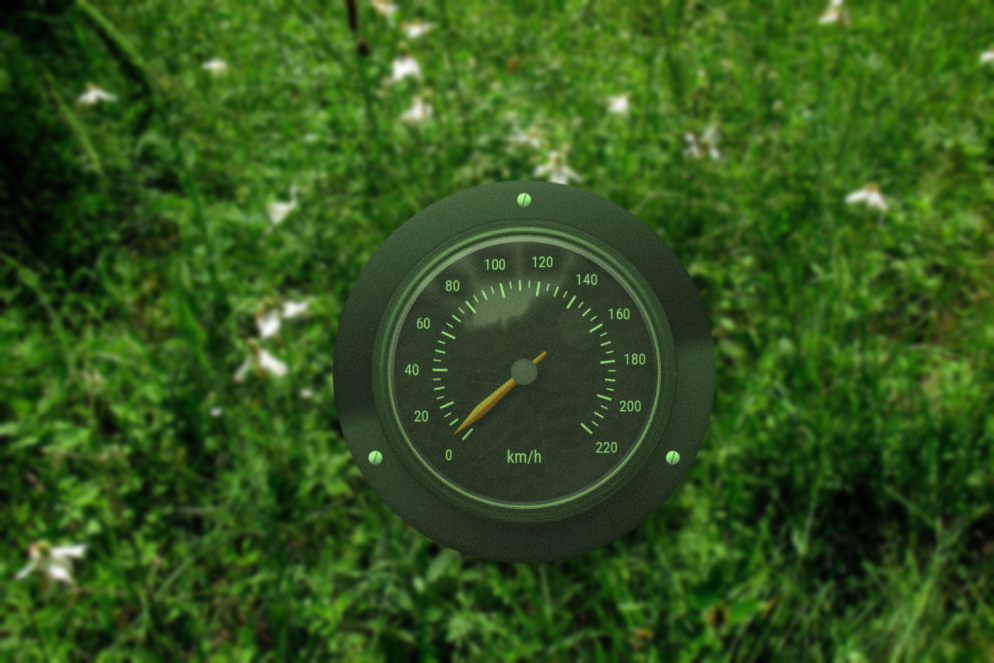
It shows value=5 unit=km/h
